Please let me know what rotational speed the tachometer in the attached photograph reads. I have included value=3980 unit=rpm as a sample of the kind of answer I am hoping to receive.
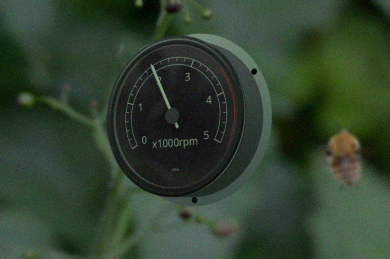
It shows value=2000 unit=rpm
